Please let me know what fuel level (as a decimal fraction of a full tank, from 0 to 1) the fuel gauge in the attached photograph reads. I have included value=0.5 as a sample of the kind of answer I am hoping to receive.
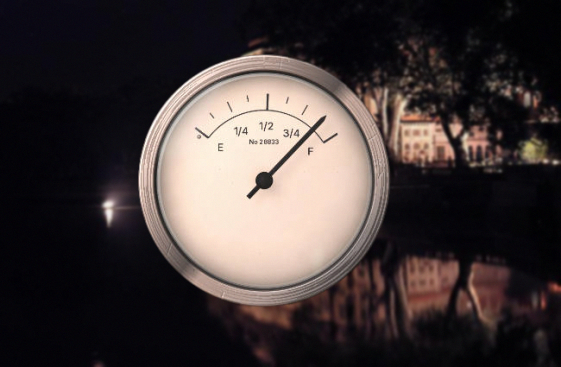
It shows value=0.875
